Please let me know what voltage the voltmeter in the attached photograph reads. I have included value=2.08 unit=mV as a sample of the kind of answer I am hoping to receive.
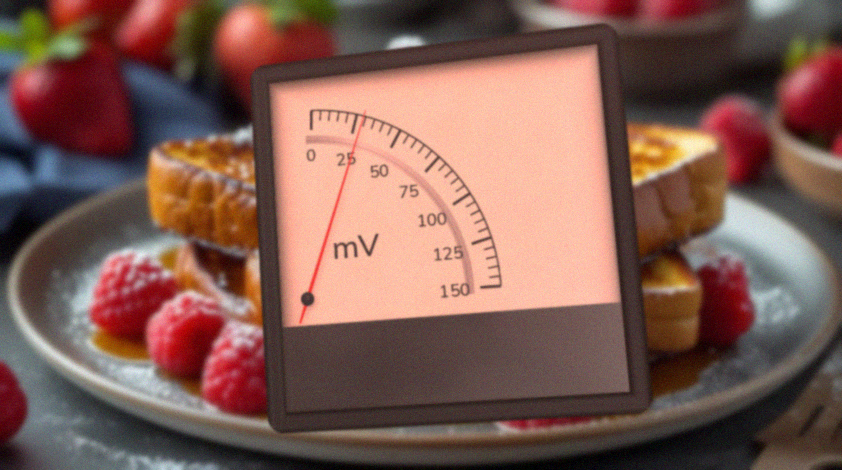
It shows value=30 unit=mV
